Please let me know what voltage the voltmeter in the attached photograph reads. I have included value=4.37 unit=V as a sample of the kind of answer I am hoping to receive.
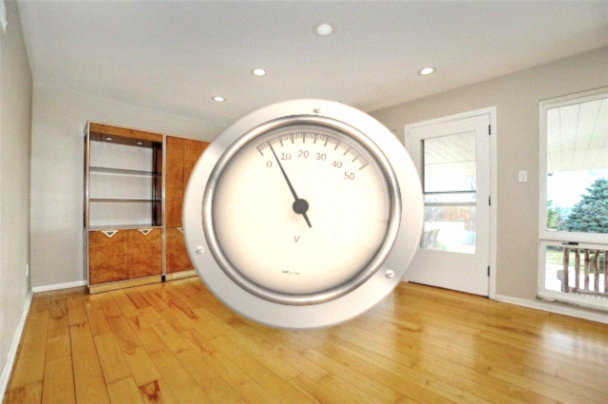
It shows value=5 unit=V
